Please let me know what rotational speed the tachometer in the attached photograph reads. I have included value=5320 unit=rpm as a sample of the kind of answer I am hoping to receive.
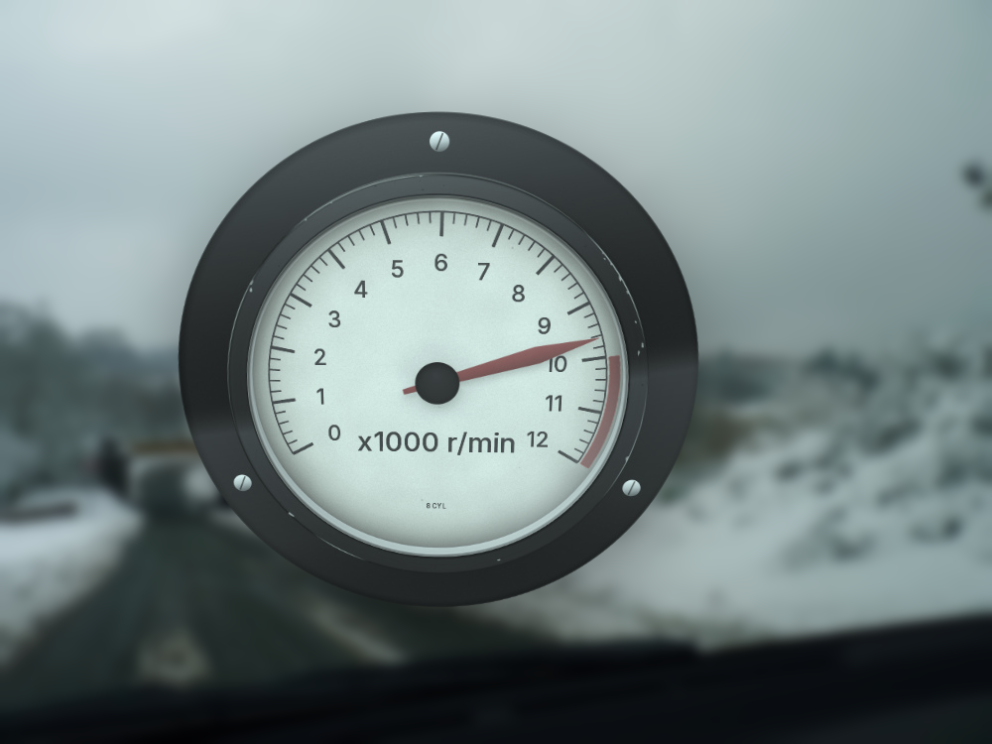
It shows value=9600 unit=rpm
